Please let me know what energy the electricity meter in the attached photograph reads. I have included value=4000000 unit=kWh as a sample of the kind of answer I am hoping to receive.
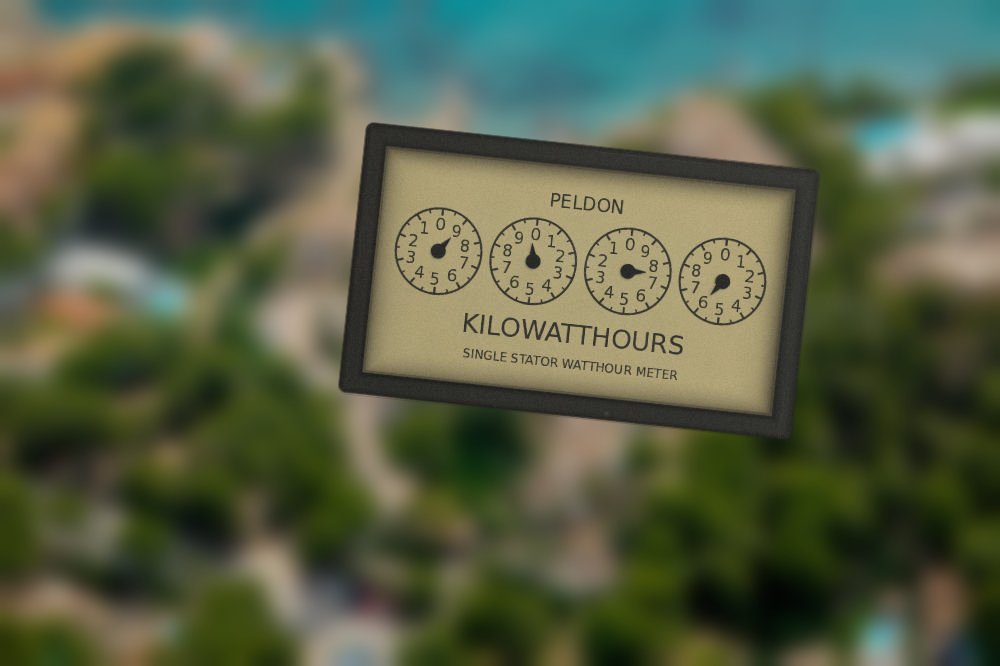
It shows value=8976 unit=kWh
